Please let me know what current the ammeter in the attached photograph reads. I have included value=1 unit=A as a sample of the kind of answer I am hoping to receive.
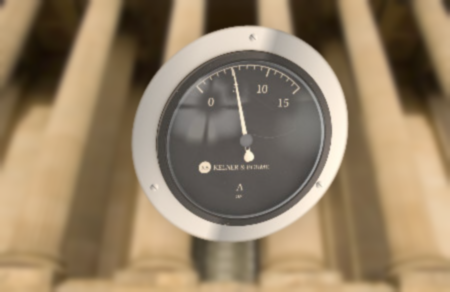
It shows value=5 unit=A
